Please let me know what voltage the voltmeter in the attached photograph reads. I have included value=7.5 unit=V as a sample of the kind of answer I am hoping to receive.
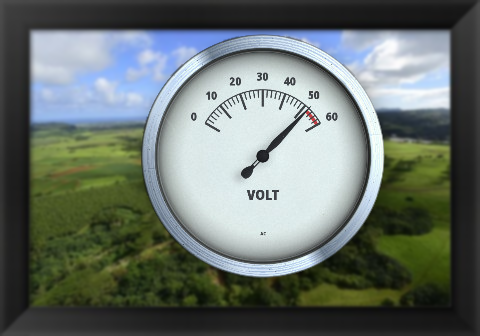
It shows value=52 unit=V
